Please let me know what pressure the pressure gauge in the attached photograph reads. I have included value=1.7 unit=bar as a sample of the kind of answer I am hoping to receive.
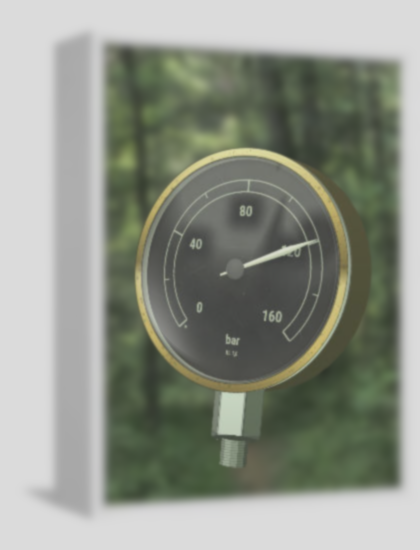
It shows value=120 unit=bar
